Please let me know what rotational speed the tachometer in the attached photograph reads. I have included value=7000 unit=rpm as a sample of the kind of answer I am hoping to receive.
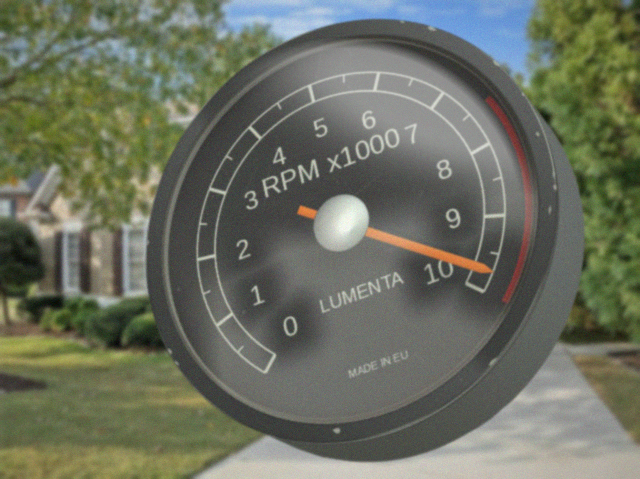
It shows value=9750 unit=rpm
